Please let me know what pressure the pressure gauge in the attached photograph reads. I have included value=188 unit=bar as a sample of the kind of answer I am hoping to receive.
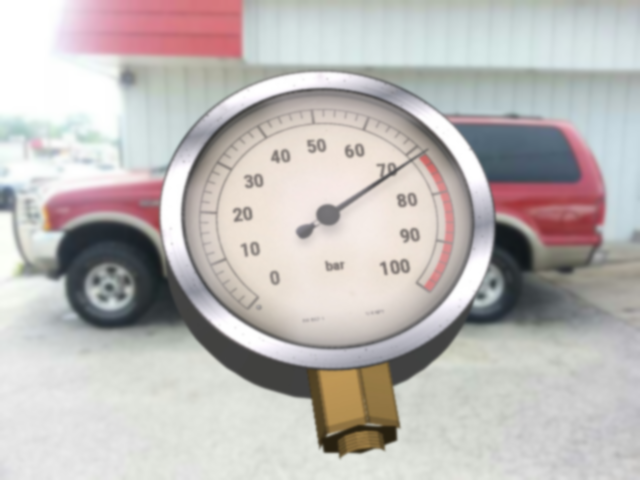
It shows value=72 unit=bar
